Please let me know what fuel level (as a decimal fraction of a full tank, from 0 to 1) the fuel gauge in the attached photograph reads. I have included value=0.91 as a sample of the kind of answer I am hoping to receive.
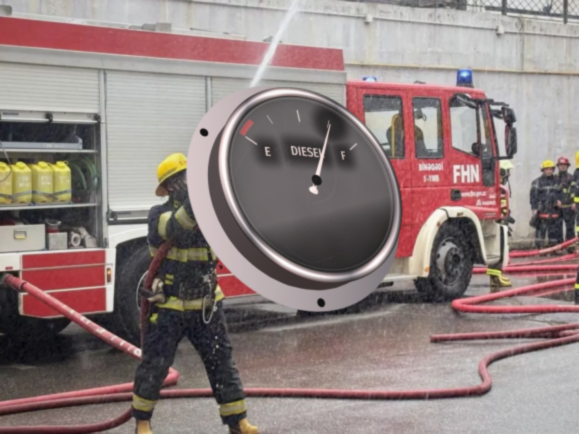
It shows value=0.75
